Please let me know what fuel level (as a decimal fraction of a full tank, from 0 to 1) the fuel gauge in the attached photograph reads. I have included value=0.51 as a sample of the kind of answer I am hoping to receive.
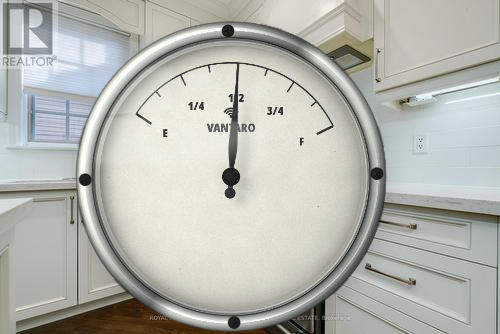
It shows value=0.5
